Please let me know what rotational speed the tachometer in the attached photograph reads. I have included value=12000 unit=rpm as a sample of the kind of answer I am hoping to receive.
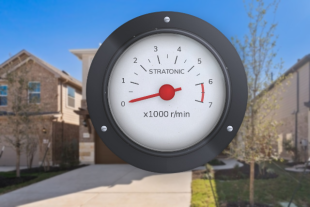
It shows value=0 unit=rpm
